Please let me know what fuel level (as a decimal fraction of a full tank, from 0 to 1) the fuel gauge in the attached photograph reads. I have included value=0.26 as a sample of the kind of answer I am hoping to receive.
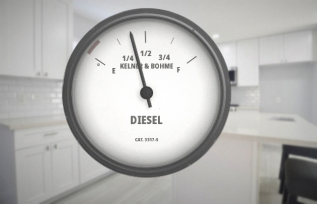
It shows value=0.375
